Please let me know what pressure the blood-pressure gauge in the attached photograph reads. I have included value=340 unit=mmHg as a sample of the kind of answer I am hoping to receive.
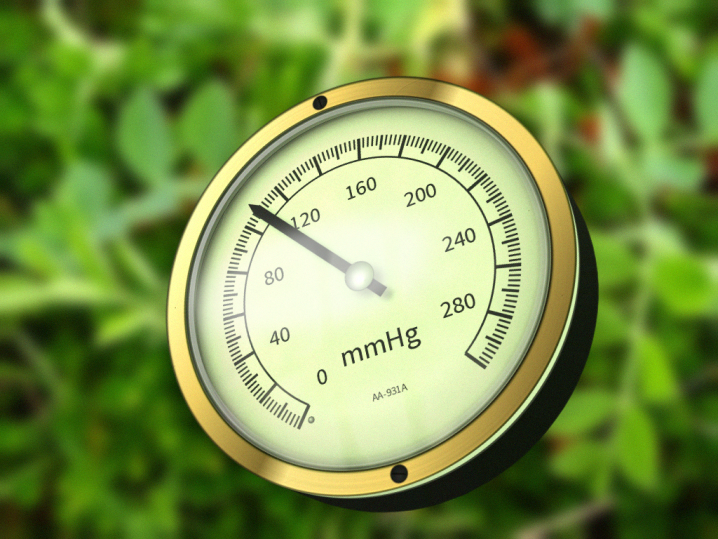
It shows value=108 unit=mmHg
